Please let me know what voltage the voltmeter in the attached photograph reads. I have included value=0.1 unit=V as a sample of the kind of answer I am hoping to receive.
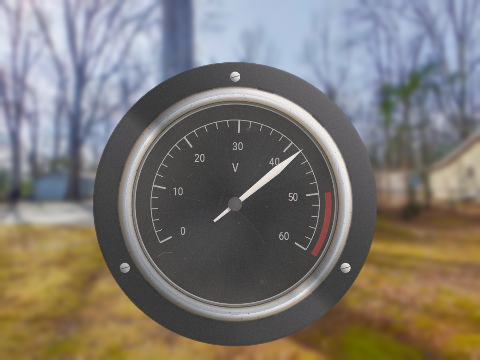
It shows value=42 unit=V
